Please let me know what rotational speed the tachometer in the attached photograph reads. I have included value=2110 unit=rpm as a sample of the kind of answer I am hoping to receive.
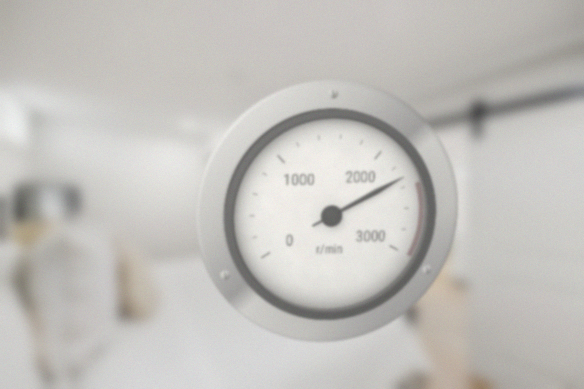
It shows value=2300 unit=rpm
